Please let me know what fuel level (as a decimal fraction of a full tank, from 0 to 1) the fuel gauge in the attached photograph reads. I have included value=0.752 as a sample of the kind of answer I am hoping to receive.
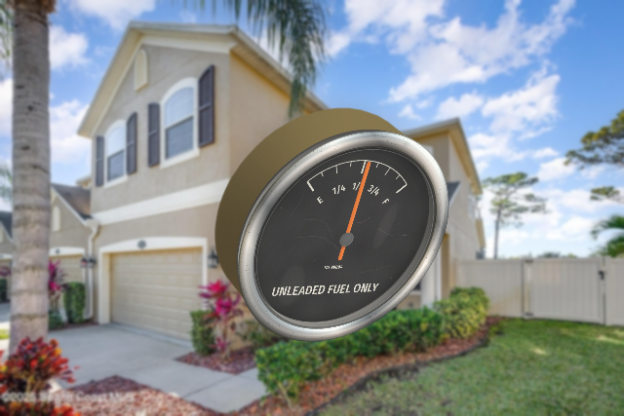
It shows value=0.5
